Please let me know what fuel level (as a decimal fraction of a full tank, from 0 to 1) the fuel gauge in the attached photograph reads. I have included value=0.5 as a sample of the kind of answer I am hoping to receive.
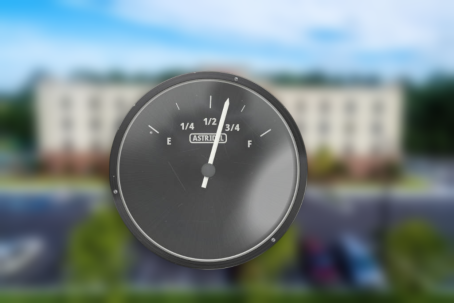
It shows value=0.625
